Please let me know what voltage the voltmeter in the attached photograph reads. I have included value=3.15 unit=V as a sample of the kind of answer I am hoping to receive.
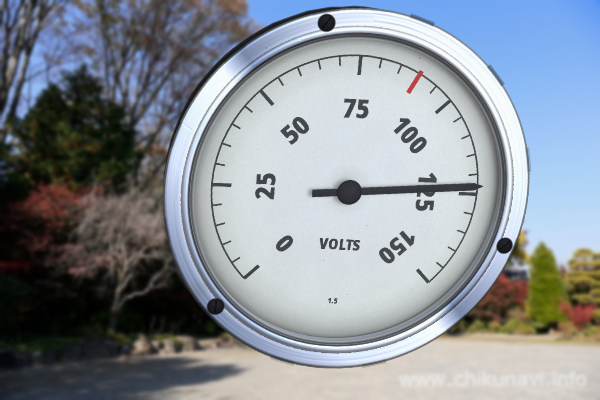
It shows value=122.5 unit=V
